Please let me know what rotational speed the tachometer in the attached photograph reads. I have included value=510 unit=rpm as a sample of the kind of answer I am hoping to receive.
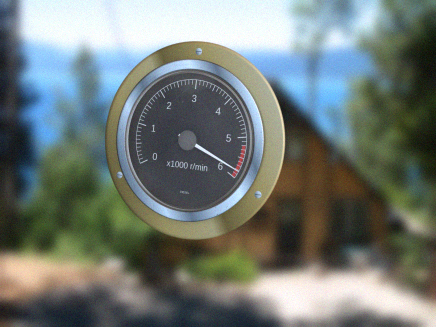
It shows value=5800 unit=rpm
